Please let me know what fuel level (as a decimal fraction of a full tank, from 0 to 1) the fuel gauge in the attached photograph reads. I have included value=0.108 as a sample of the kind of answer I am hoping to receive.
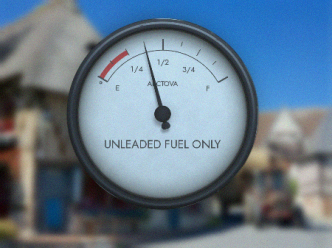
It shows value=0.375
